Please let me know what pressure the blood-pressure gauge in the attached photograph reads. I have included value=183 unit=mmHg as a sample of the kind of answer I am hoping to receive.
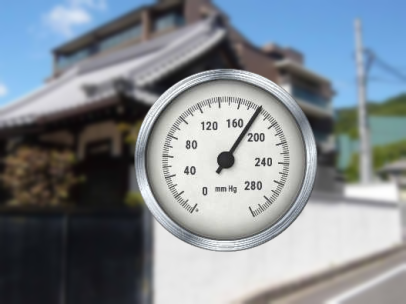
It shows value=180 unit=mmHg
